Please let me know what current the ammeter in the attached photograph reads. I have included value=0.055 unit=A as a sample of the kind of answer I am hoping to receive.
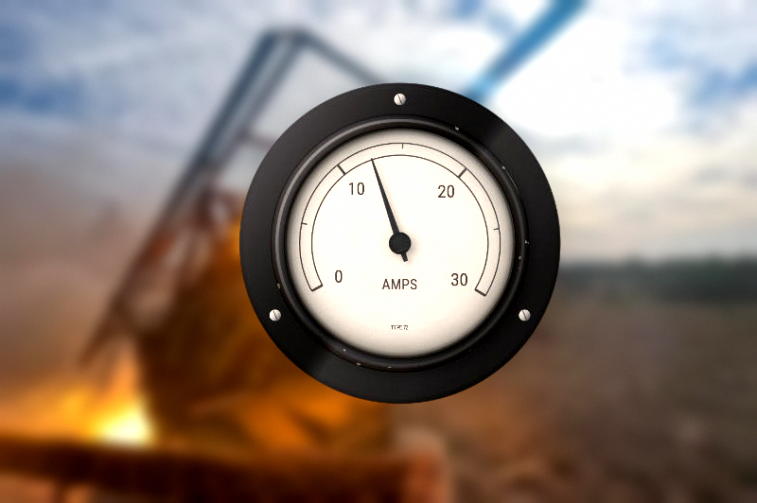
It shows value=12.5 unit=A
